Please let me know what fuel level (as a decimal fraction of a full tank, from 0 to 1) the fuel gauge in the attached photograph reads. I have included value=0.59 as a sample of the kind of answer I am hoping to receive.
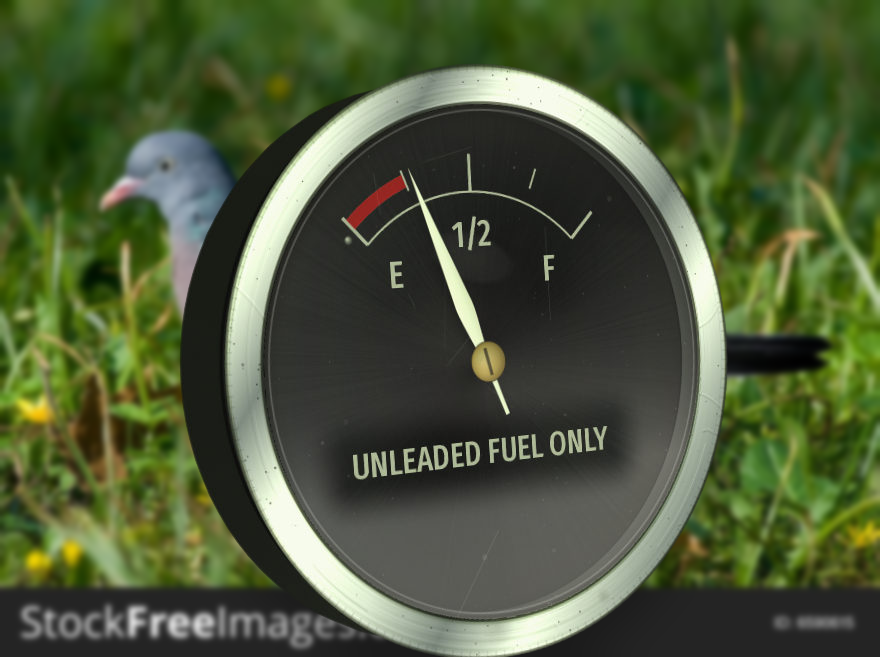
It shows value=0.25
